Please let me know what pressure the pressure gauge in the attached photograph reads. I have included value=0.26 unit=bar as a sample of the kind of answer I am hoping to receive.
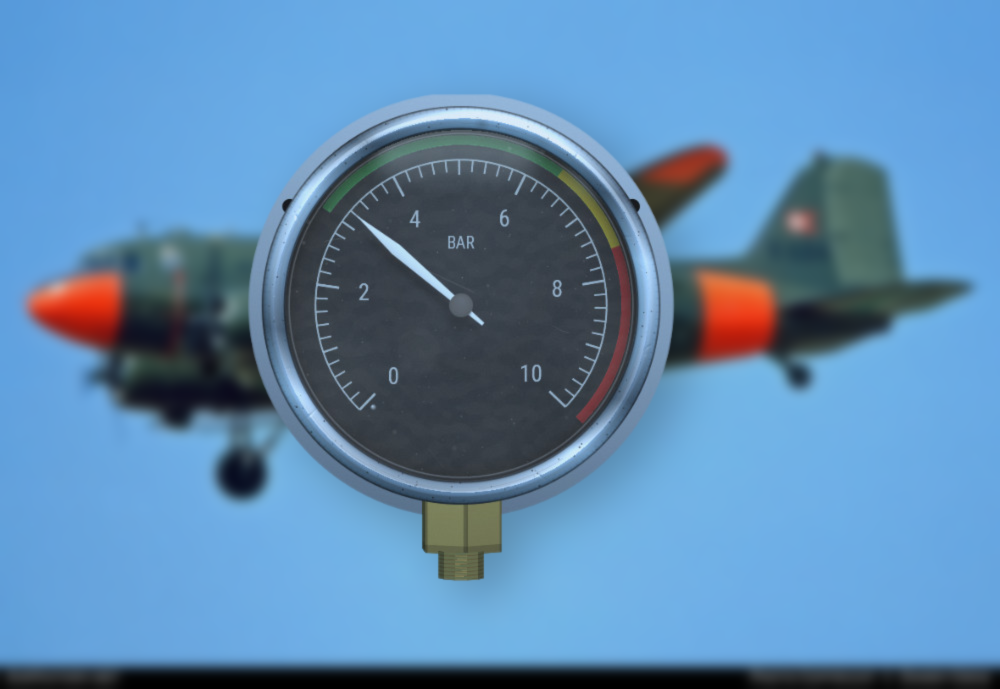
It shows value=3.2 unit=bar
